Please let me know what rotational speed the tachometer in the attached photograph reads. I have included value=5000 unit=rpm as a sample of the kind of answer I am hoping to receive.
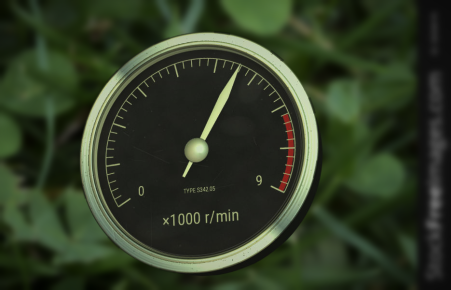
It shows value=5600 unit=rpm
